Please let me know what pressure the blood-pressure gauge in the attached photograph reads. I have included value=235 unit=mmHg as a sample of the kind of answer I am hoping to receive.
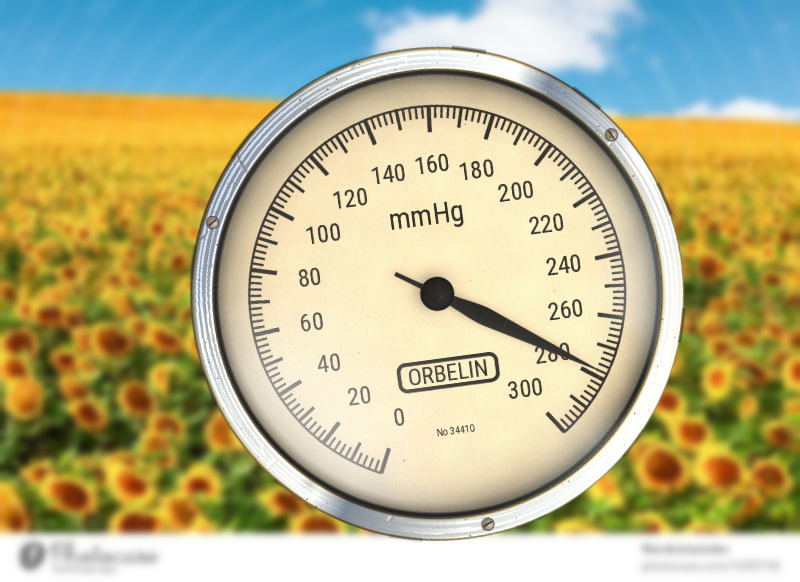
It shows value=278 unit=mmHg
